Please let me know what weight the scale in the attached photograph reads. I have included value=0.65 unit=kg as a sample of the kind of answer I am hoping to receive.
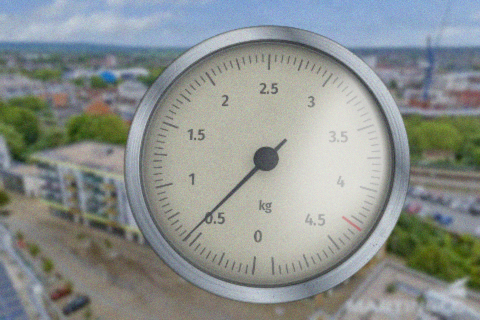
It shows value=0.55 unit=kg
